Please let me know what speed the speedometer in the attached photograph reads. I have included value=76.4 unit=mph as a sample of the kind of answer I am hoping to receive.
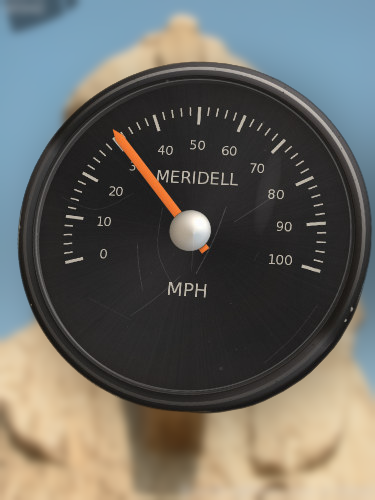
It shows value=31 unit=mph
